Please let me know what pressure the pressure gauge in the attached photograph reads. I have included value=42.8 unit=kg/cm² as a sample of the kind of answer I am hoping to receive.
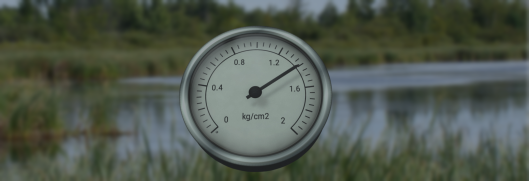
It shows value=1.4 unit=kg/cm²
